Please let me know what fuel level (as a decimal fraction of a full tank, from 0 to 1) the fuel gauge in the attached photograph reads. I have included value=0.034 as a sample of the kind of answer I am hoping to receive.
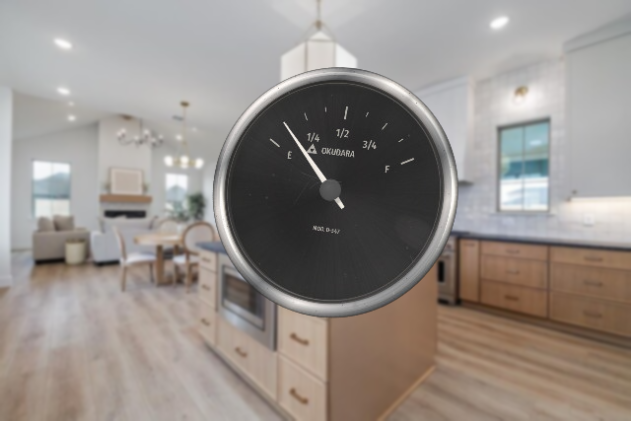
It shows value=0.125
